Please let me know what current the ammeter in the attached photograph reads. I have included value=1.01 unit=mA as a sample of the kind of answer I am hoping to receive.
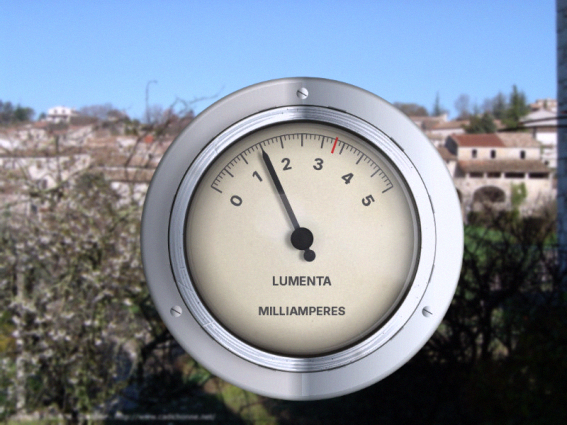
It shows value=1.5 unit=mA
